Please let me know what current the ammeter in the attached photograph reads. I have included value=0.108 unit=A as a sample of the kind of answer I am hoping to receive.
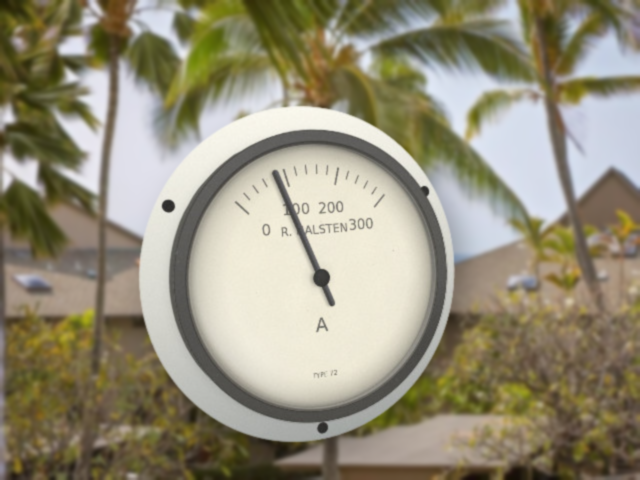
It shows value=80 unit=A
